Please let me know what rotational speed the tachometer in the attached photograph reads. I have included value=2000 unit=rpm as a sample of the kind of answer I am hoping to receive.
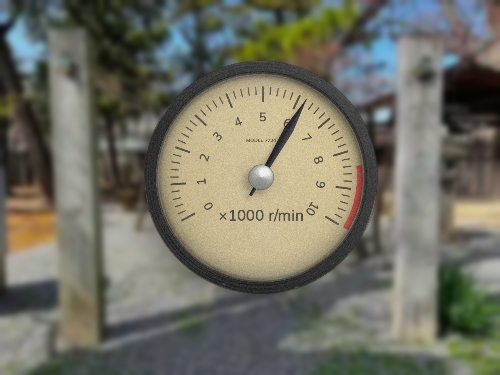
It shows value=6200 unit=rpm
